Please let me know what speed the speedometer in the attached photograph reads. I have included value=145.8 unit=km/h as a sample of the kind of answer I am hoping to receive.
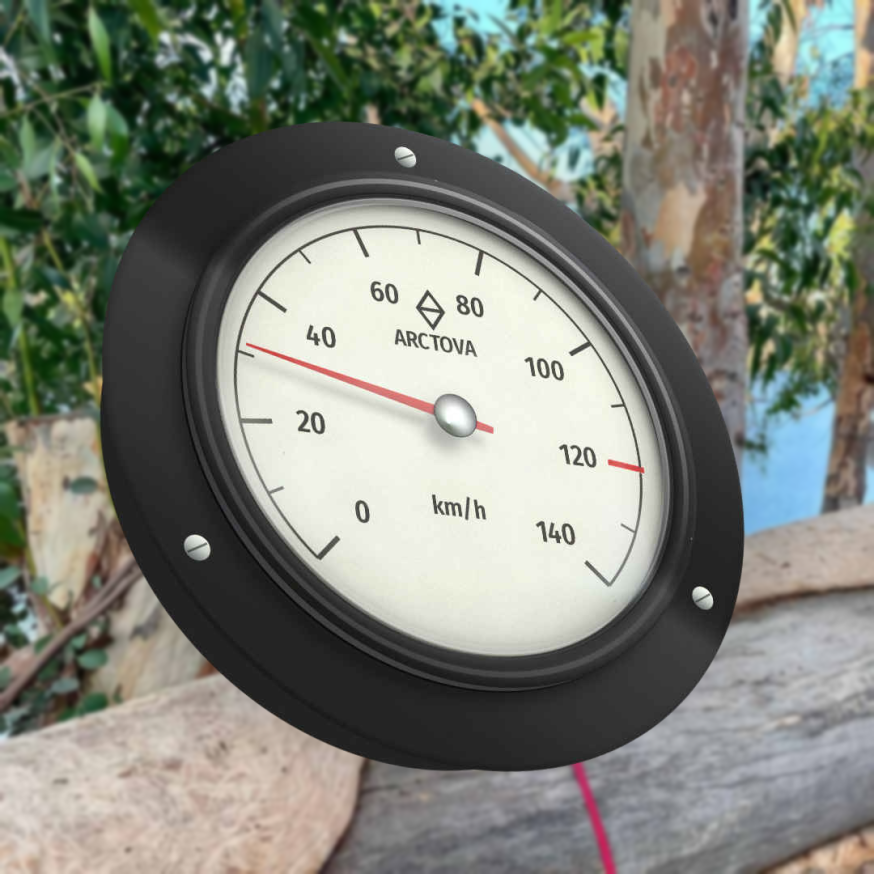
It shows value=30 unit=km/h
